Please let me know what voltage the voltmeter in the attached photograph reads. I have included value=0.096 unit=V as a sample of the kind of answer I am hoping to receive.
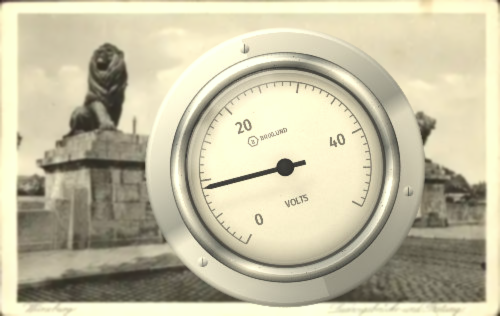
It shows value=9 unit=V
